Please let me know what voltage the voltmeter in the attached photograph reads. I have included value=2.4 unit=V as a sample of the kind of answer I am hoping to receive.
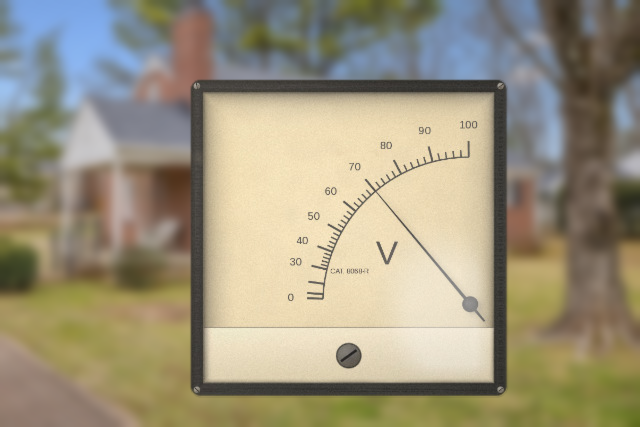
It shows value=70 unit=V
